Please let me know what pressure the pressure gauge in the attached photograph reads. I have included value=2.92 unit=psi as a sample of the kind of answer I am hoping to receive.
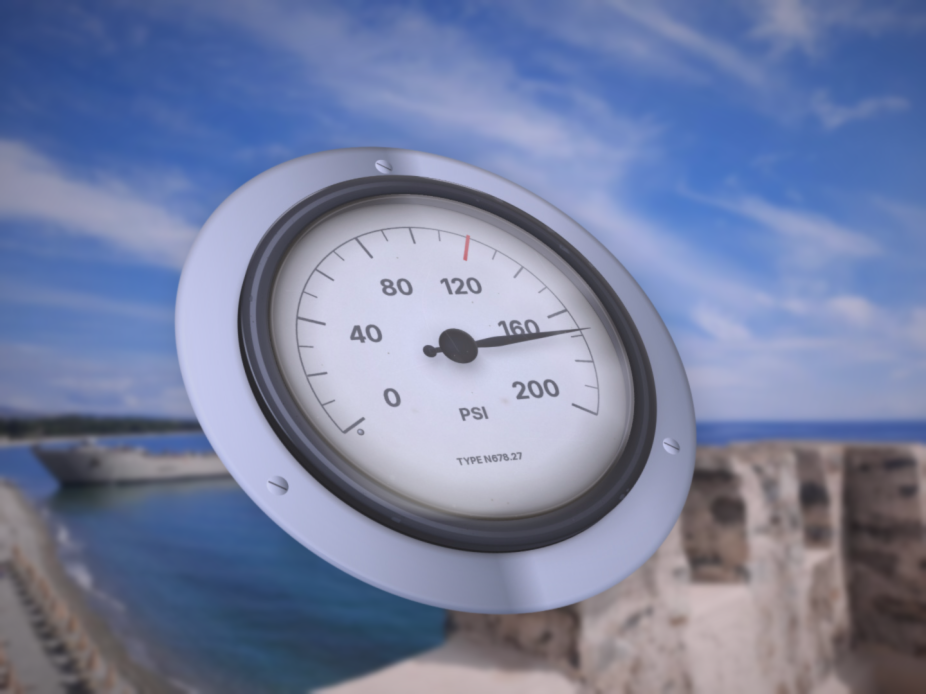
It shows value=170 unit=psi
